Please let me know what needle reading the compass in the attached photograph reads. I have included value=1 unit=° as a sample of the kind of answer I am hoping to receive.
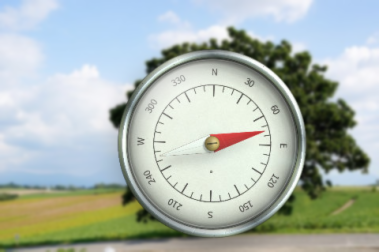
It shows value=75 unit=°
